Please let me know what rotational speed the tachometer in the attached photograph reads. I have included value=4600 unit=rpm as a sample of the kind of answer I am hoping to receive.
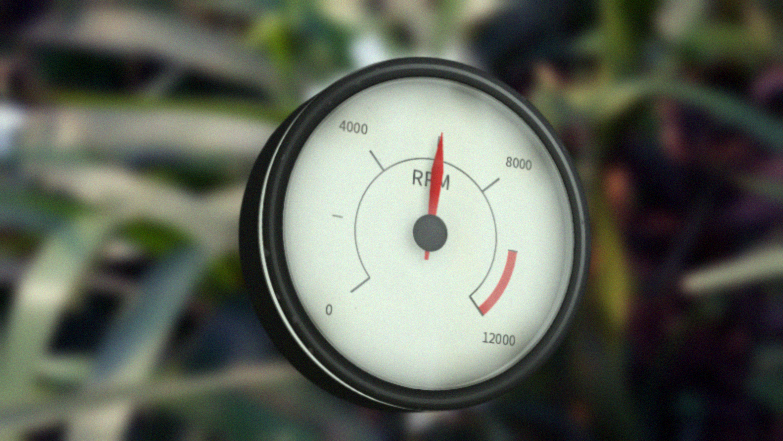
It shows value=6000 unit=rpm
